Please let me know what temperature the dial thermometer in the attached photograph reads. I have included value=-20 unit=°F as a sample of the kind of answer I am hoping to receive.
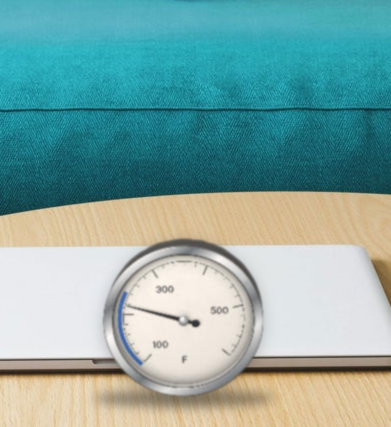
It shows value=220 unit=°F
